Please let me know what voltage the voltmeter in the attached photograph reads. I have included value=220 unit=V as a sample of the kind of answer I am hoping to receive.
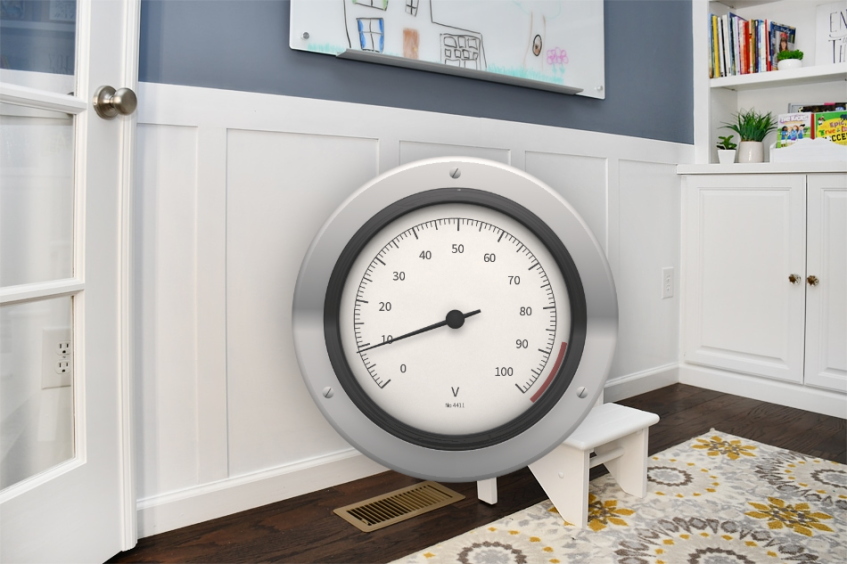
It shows value=9 unit=V
